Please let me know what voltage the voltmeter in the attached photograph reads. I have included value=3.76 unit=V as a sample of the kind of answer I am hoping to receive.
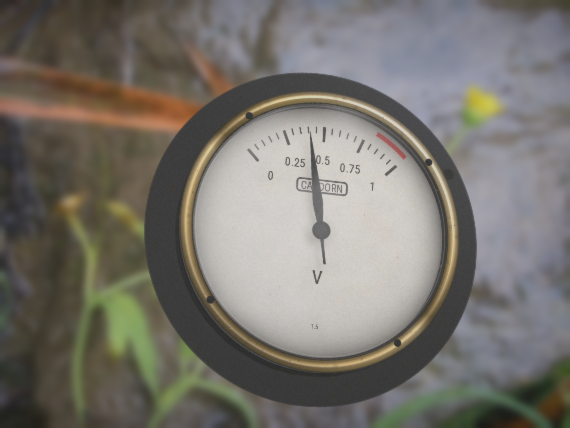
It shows value=0.4 unit=V
